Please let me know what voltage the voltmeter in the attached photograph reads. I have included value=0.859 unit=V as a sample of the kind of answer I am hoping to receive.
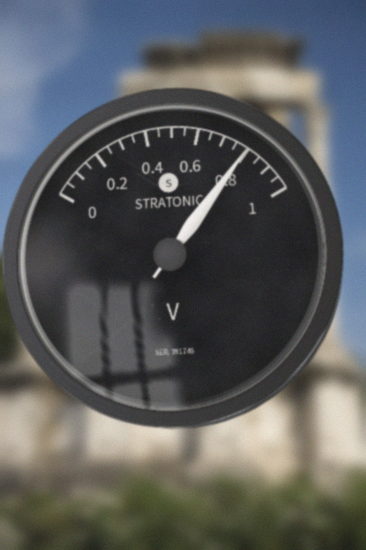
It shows value=0.8 unit=V
